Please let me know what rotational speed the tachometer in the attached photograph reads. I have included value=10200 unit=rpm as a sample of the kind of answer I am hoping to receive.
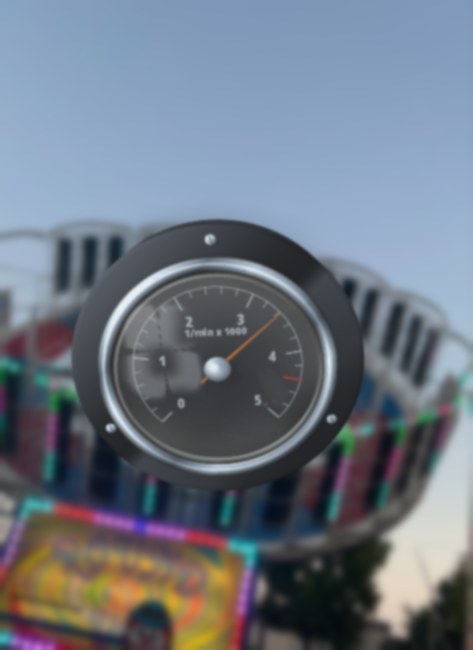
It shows value=3400 unit=rpm
